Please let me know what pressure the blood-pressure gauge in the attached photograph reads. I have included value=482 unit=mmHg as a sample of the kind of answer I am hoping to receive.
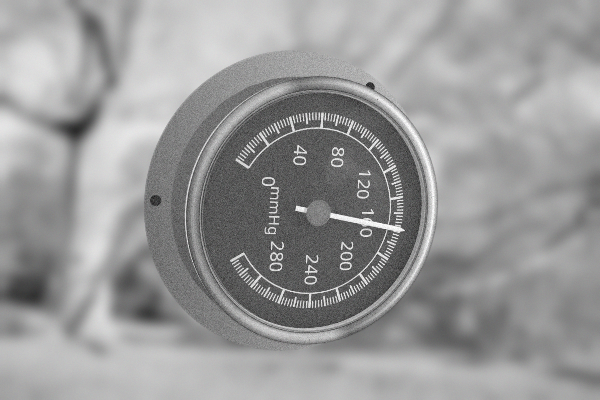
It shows value=160 unit=mmHg
